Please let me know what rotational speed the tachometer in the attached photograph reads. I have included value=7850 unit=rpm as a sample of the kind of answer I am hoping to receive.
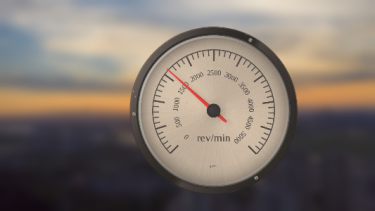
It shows value=1600 unit=rpm
